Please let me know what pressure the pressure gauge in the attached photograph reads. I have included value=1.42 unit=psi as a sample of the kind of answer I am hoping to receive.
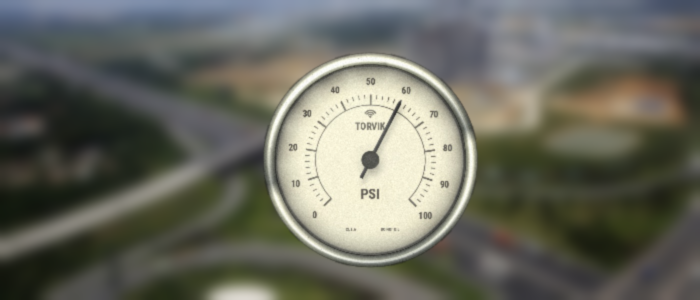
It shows value=60 unit=psi
